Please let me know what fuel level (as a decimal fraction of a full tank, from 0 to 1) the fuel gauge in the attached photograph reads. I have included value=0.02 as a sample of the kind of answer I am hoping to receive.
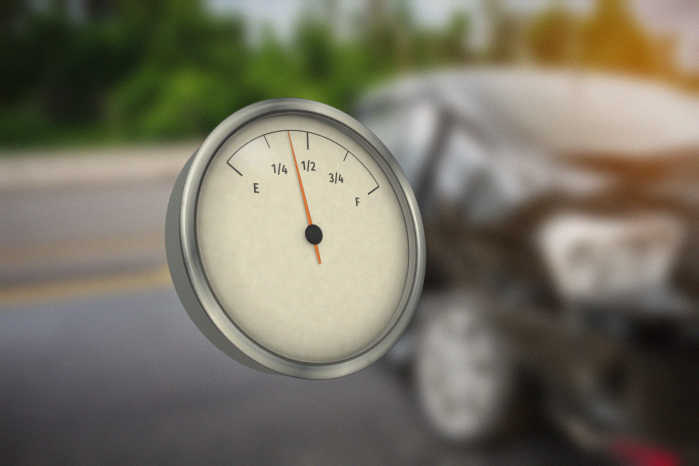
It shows value=0.375
